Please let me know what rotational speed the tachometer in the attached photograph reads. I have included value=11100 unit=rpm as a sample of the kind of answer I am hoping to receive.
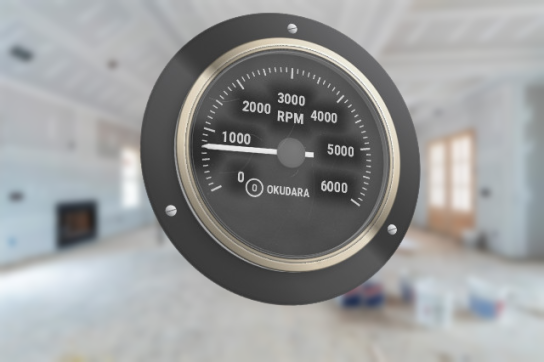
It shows value=700 unit=rpm
